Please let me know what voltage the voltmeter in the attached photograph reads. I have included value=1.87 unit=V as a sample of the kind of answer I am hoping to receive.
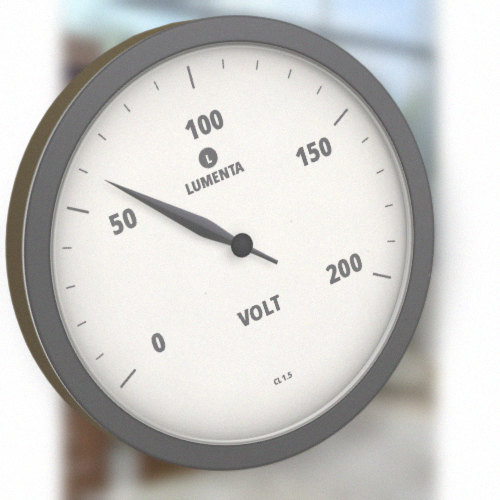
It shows value=60 unit=V
